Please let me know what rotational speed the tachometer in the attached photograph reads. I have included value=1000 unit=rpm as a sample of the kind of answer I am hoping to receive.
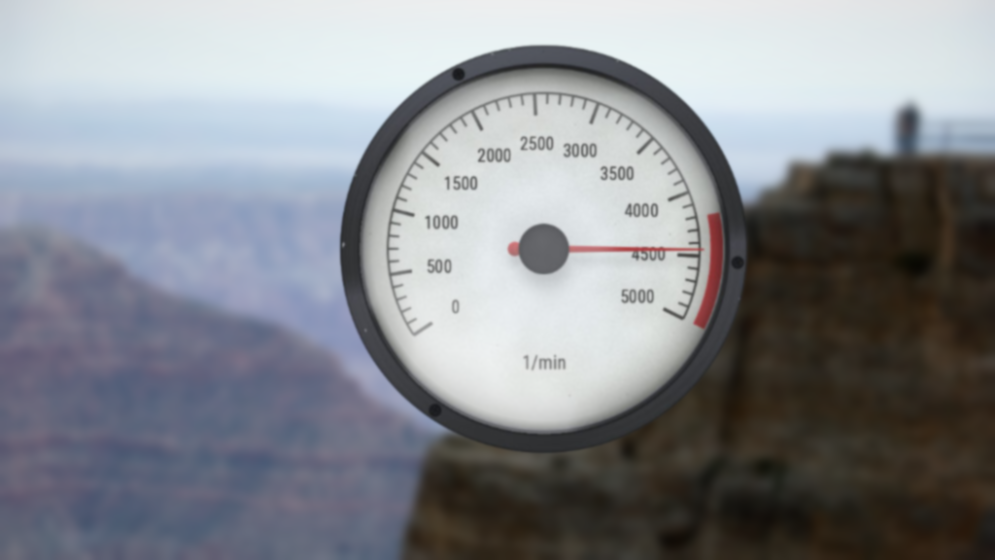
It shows value=4450 unit=rpm
